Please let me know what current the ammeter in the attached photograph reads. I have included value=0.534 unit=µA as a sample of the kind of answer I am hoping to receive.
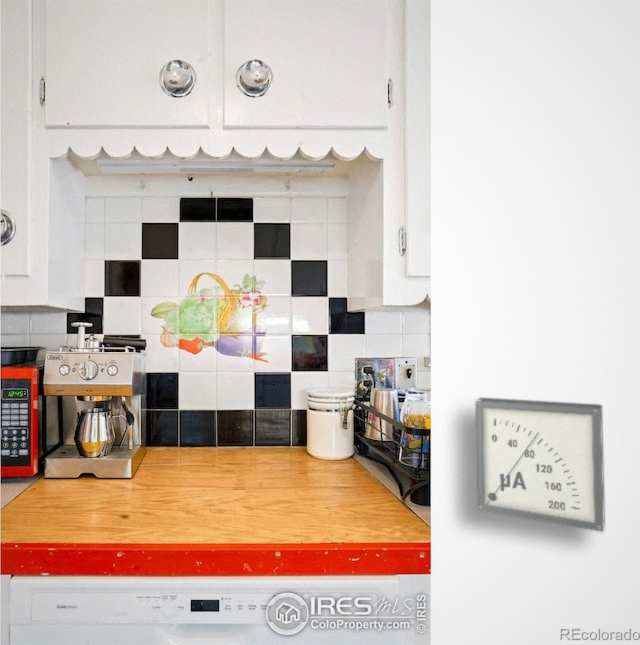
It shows value=70 unit=µA
